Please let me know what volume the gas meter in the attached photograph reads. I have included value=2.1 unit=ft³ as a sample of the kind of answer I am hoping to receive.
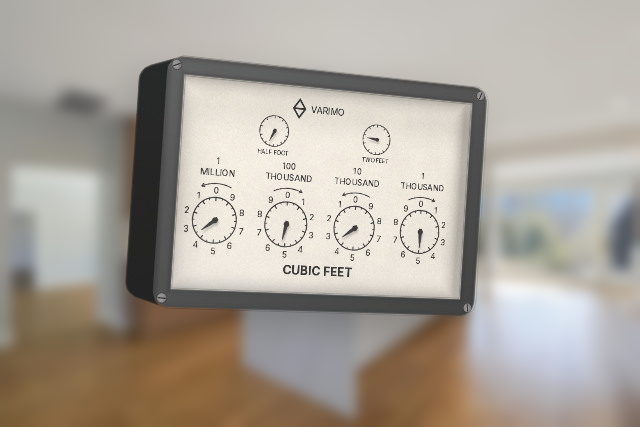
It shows value=353500 unit=ft³
